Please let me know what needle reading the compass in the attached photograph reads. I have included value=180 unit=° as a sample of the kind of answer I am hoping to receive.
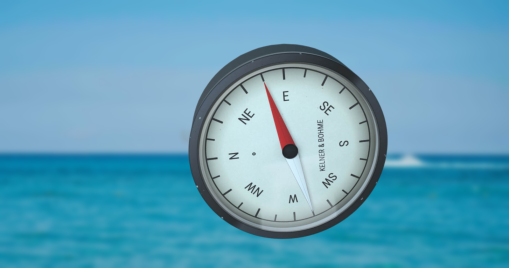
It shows value=75 unit=°
